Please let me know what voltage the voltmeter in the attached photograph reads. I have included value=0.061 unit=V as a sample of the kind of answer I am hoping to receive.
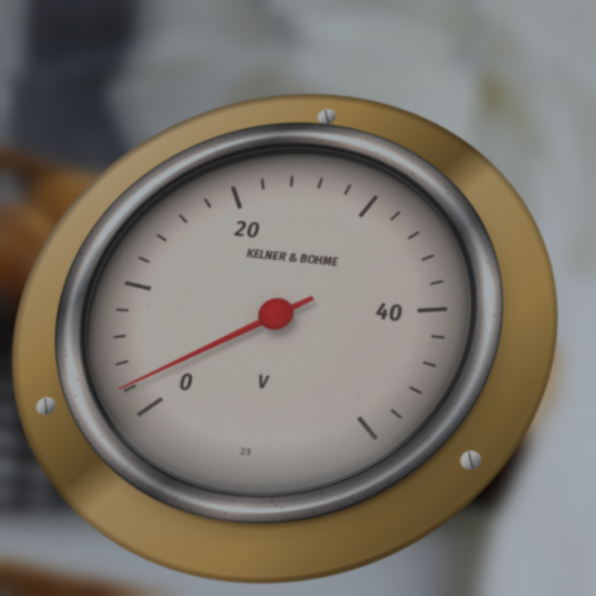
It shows value=2 unit=V
